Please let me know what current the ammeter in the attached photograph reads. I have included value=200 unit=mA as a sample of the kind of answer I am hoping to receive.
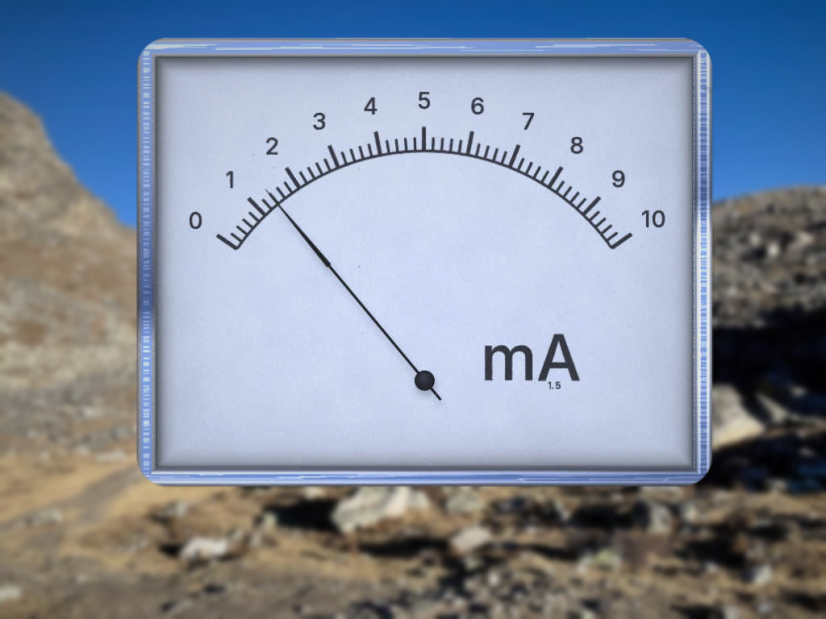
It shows value=1.4 unit=mA
